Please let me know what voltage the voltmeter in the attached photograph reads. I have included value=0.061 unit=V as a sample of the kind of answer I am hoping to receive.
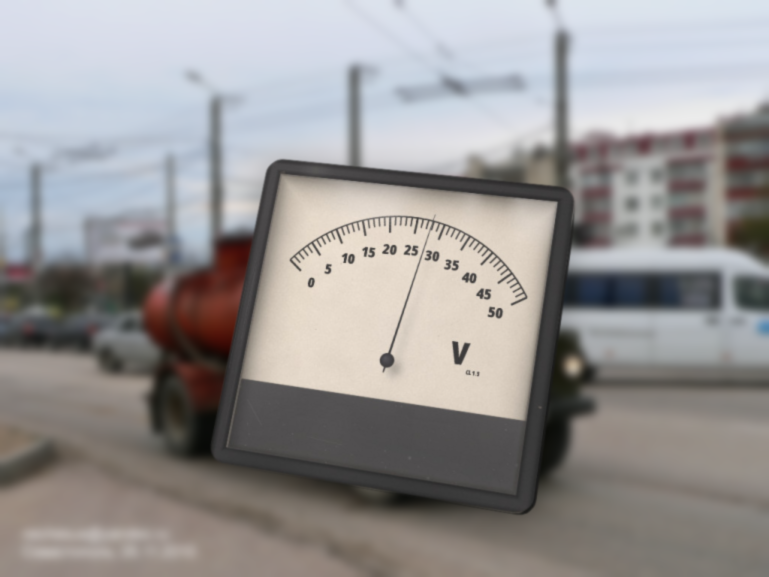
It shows value=28 unit=V
